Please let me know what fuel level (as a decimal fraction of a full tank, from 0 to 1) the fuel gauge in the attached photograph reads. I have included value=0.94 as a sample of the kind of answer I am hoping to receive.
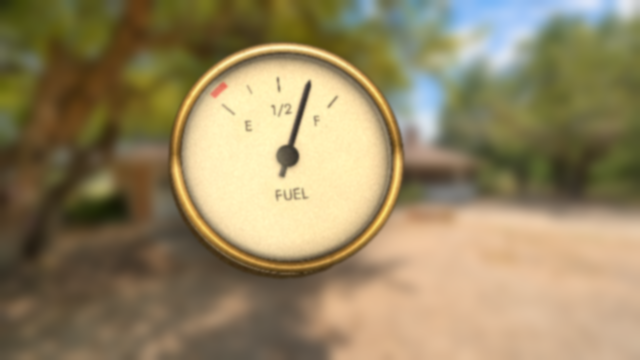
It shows value=0.75
